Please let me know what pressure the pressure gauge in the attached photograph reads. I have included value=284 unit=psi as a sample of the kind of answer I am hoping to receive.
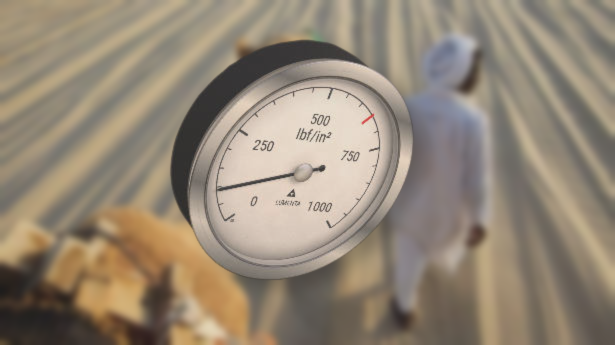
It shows value=100 unit=psi
